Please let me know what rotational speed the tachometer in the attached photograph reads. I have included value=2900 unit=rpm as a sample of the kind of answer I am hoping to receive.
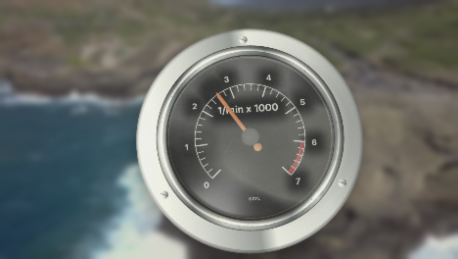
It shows value=2600 unit=rpm
